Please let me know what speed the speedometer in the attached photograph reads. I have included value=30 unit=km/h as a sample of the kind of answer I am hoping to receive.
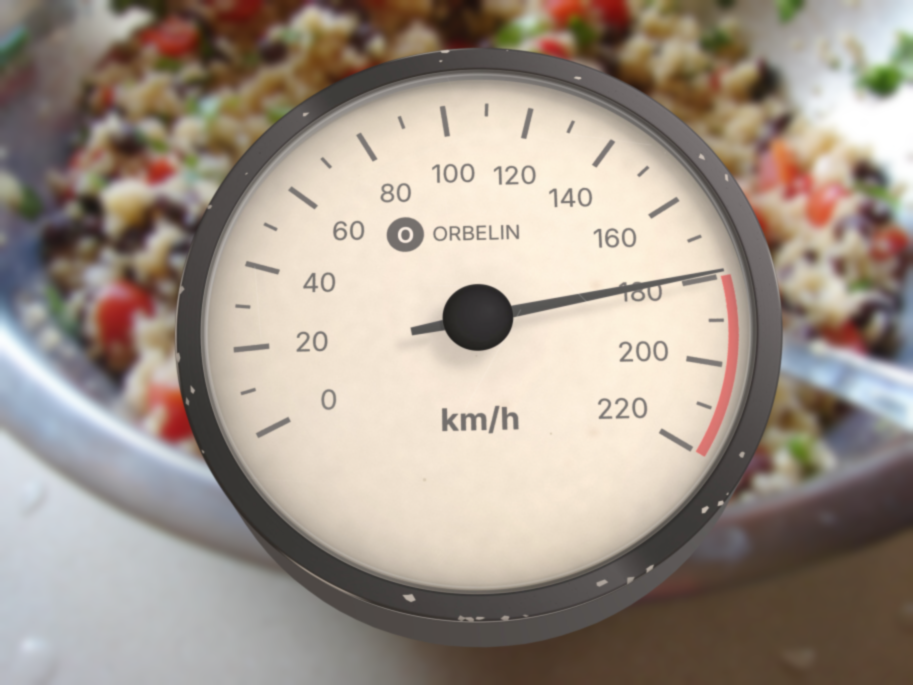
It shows value=180 unit=km/h
